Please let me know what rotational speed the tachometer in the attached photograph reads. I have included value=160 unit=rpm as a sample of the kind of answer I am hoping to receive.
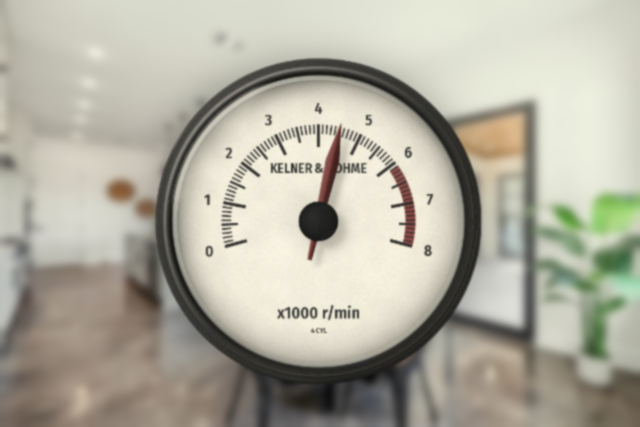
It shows value=4500 unit=rpm
